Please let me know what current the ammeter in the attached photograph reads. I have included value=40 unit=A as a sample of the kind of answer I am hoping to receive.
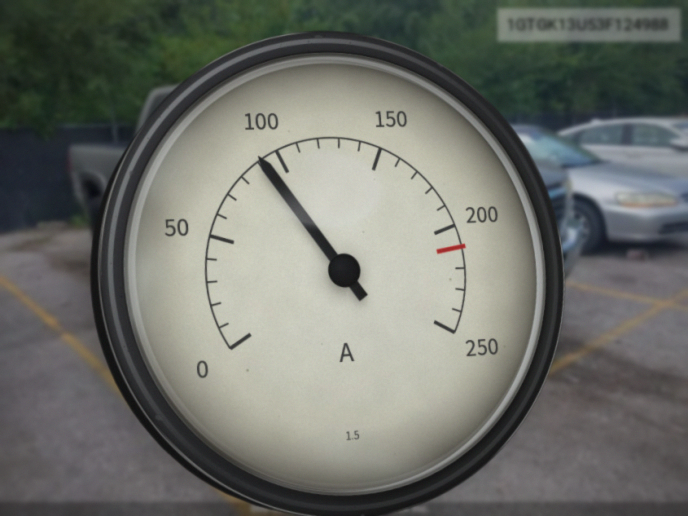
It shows value=90 unit=A
